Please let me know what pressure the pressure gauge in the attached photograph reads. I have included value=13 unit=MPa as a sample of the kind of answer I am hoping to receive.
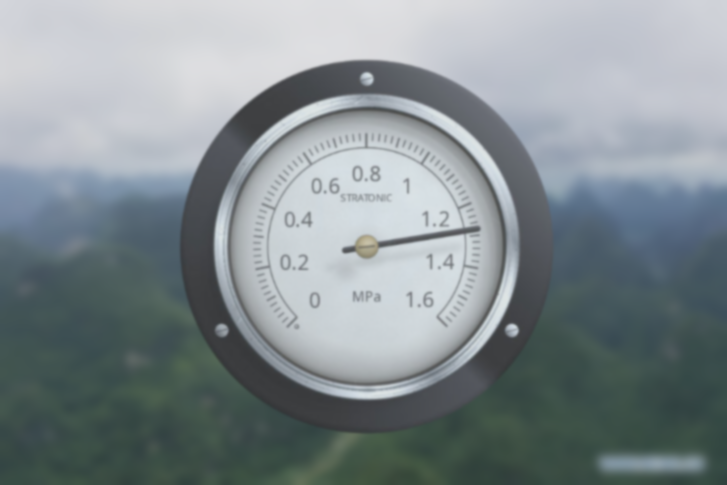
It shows value=1.28 unit=MPa
